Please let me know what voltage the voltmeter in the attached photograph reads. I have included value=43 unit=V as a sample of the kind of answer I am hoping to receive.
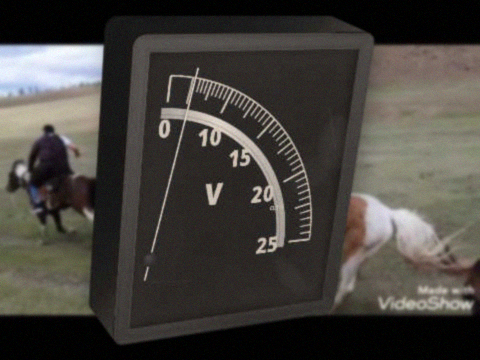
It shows value=5 unit=V
